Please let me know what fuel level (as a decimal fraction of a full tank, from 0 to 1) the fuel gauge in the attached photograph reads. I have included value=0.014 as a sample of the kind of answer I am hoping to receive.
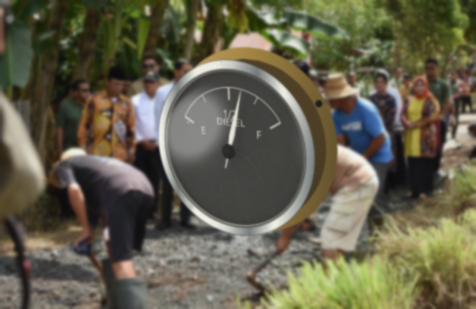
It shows value=0.625
